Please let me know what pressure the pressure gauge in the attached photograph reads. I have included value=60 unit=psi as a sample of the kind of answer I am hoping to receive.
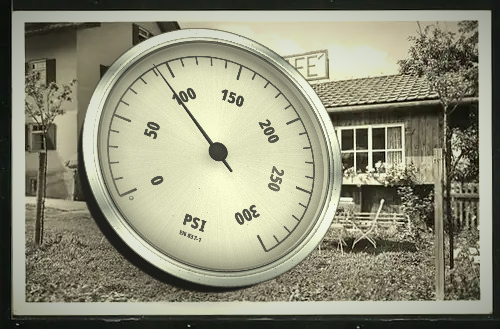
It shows value=90 unit=psi
